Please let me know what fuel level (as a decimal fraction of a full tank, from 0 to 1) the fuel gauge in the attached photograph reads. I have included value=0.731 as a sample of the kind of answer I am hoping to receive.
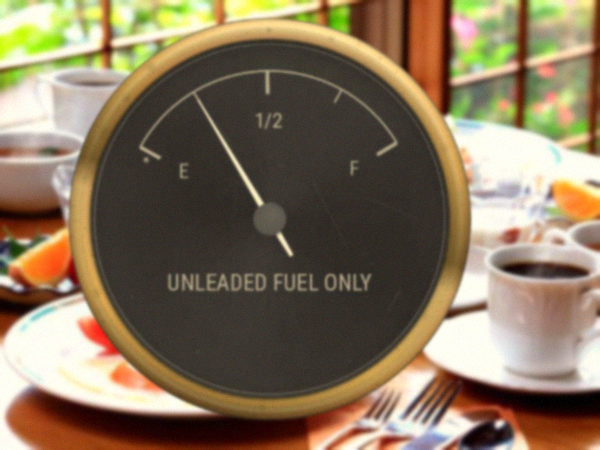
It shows value=0.25
